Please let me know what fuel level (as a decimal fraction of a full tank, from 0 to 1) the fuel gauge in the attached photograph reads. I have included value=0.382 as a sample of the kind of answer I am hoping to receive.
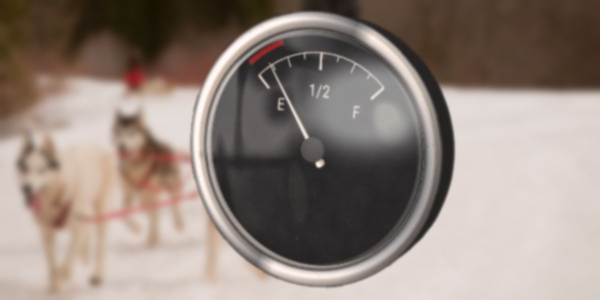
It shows value=0.125
